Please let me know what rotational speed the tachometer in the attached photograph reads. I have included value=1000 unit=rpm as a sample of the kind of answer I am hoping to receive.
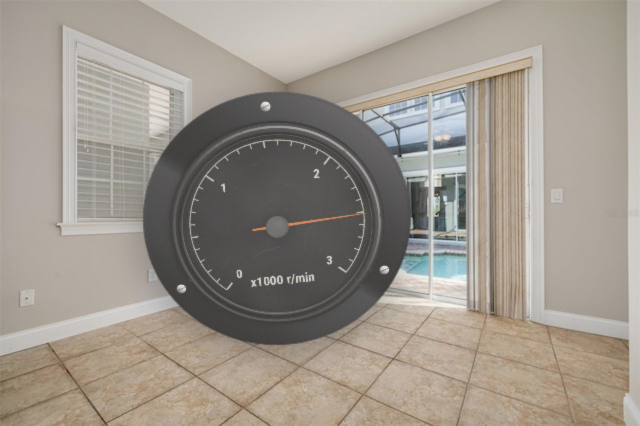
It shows value=2500 unit=rpm
